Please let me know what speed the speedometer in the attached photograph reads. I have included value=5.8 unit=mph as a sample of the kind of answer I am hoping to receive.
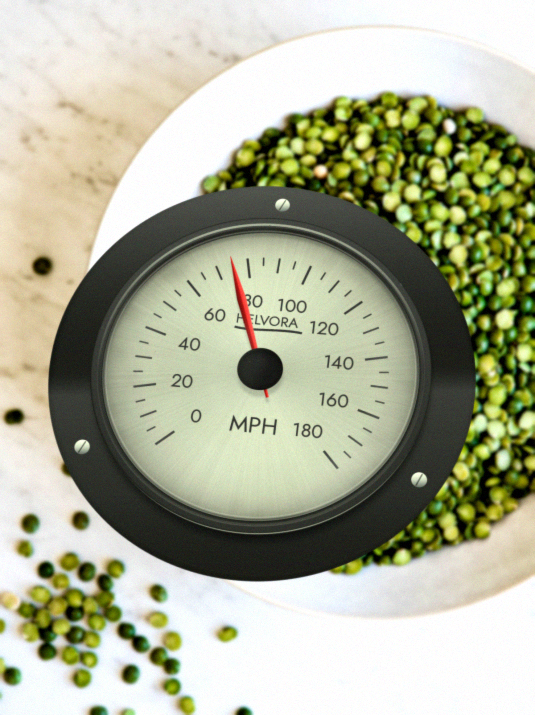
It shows value=75 unit=mph
